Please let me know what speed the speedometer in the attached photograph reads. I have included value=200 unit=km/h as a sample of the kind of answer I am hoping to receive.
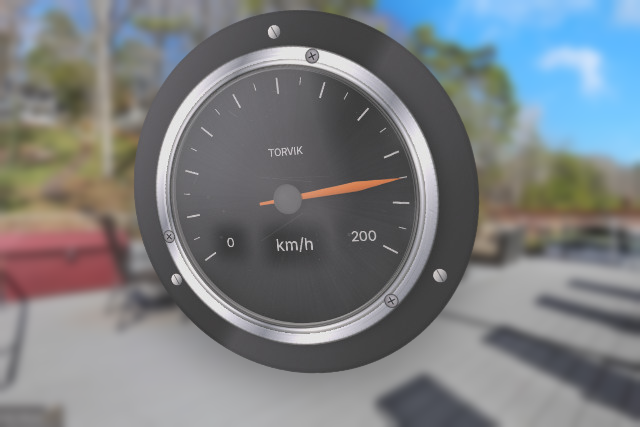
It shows value=170 unit=km/h
